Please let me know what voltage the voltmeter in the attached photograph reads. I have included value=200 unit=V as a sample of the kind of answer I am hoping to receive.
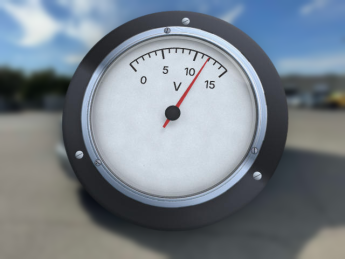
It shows value=12 unit=V
